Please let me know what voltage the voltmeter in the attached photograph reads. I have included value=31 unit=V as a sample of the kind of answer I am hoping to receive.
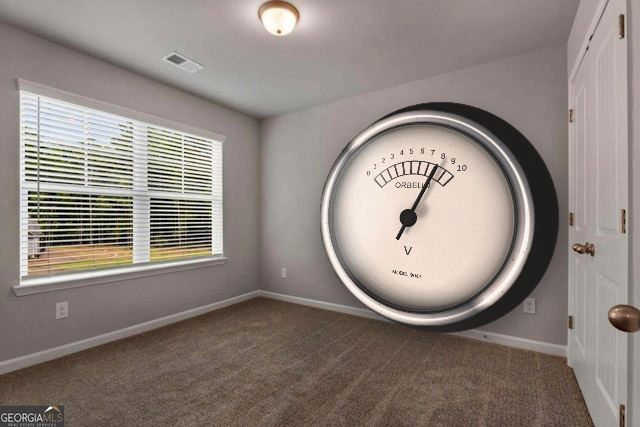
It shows value=8 unit=V
